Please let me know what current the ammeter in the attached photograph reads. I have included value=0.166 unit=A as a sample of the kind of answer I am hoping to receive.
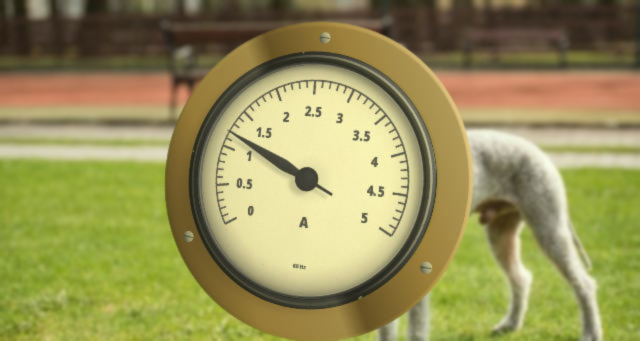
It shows value=1.2 unit=A
